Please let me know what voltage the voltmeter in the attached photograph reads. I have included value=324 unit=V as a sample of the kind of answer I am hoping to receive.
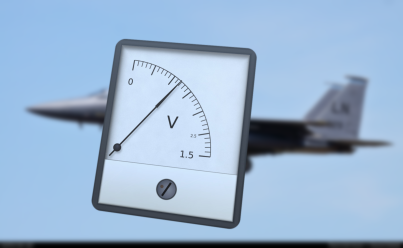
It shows value=0.6 unit=V
